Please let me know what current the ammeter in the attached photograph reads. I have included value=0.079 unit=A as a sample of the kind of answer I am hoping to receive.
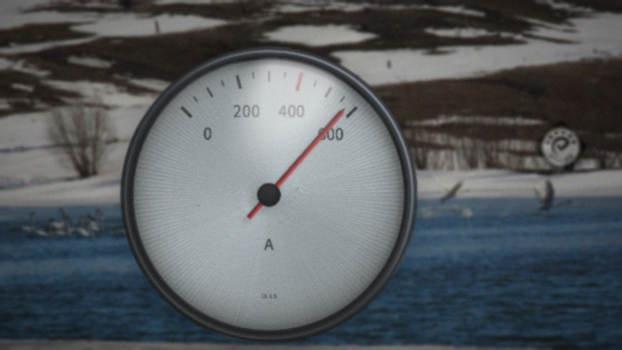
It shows value=575 unit=A
